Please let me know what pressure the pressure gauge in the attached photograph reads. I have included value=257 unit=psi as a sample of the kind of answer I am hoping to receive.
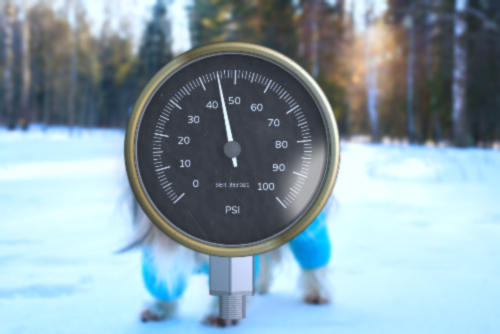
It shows value=45 unit=psi
